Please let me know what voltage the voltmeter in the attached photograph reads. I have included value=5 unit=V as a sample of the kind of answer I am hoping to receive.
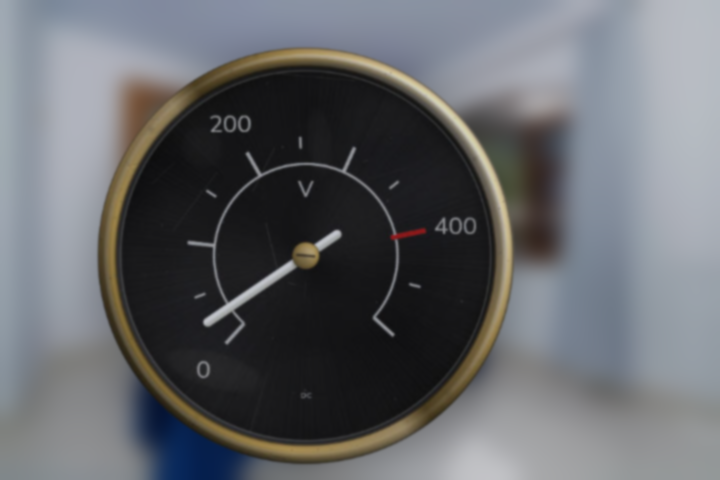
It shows value=25 unit=V
